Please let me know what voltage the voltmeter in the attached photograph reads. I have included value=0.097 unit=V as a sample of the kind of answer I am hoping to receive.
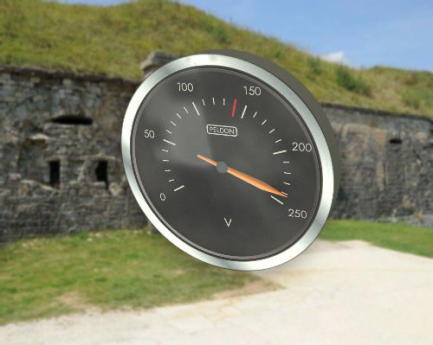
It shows value=240 unit=V
